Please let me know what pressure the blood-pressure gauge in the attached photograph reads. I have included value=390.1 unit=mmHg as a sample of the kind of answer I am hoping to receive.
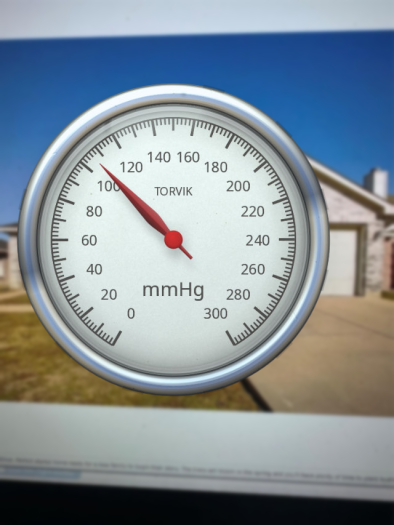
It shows value=106 unit=mmHg
